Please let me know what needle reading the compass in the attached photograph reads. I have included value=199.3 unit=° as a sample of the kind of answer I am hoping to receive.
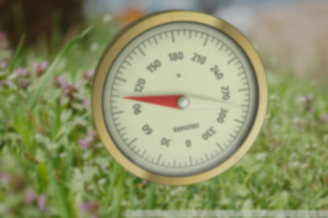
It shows value=105 unit=°
